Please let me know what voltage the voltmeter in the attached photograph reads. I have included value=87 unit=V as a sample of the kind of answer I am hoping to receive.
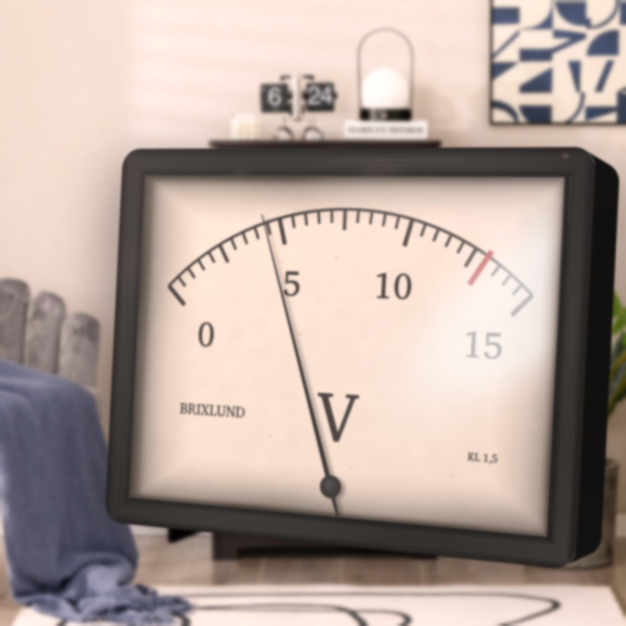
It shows value=4.5 unit=V
